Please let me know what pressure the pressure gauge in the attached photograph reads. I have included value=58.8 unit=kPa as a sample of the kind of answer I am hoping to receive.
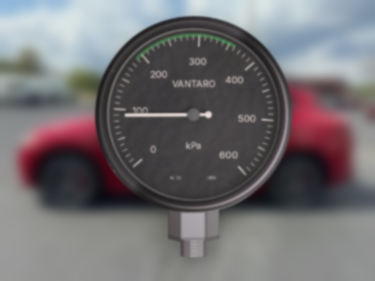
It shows value=90 unit=kPa
